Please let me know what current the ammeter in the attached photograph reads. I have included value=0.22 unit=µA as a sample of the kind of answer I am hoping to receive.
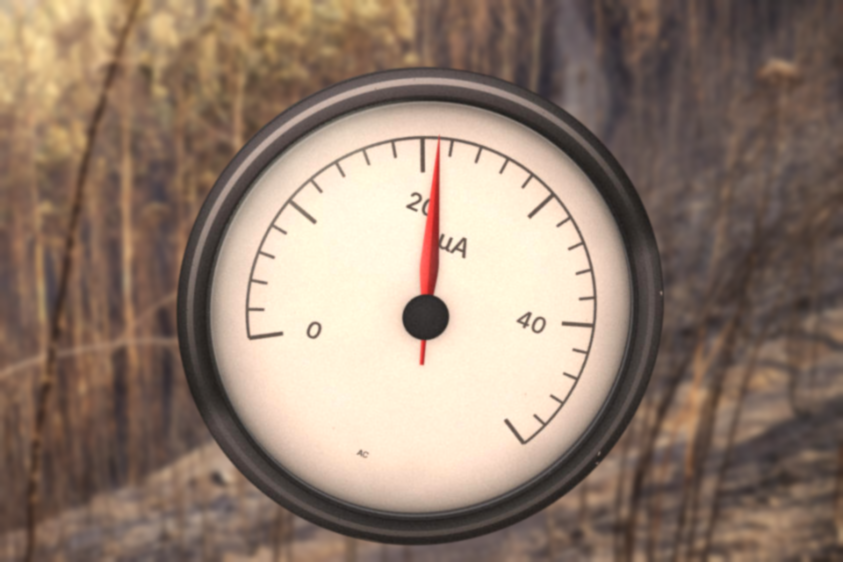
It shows value=21 unit=µA
